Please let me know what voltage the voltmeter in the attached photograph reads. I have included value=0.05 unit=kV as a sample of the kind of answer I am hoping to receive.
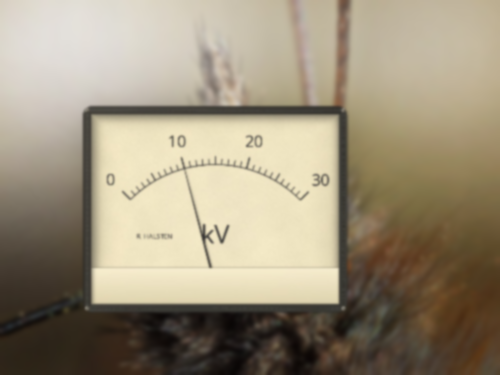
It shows value=10 unit=kV
